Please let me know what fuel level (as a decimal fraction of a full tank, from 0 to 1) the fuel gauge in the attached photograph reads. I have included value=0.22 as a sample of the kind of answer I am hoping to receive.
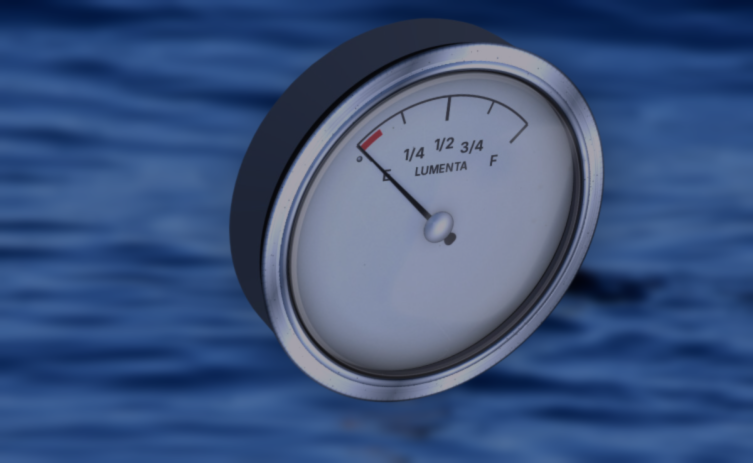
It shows value=0
